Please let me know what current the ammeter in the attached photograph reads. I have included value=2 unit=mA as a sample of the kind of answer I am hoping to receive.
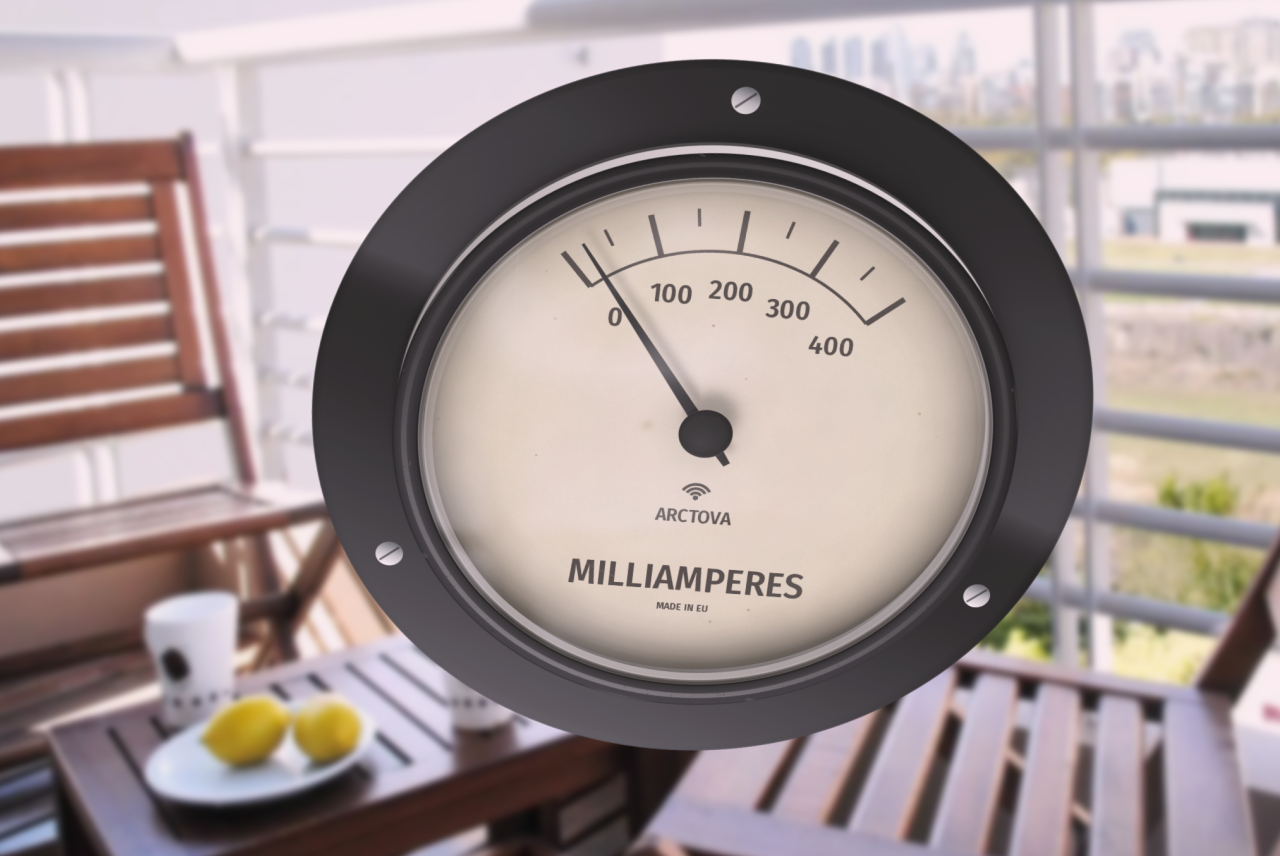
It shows value=25 unit=mA
